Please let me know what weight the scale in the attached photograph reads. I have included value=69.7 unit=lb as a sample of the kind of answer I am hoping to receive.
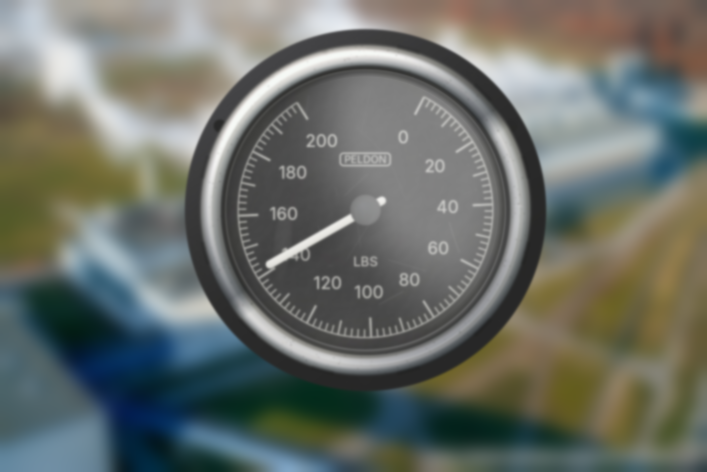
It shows value=142 unit=lb
